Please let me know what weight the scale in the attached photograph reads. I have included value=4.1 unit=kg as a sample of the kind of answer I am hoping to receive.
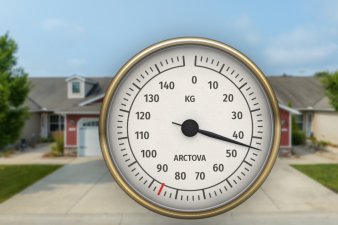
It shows value=44 unit=kg
